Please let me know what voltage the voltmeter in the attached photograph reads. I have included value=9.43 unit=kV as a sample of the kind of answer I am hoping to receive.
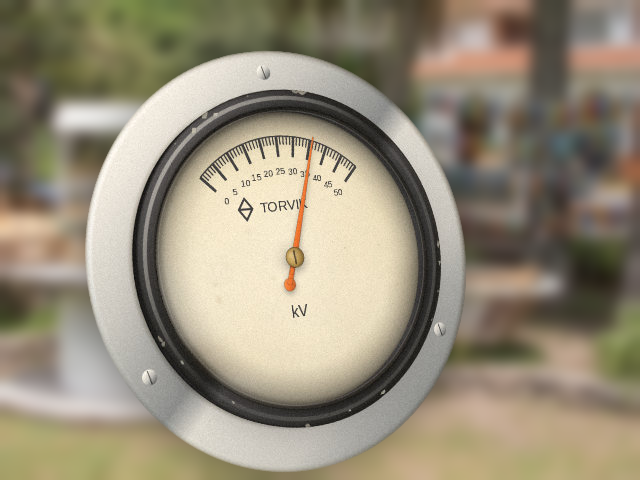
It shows value=35 unit=kV
